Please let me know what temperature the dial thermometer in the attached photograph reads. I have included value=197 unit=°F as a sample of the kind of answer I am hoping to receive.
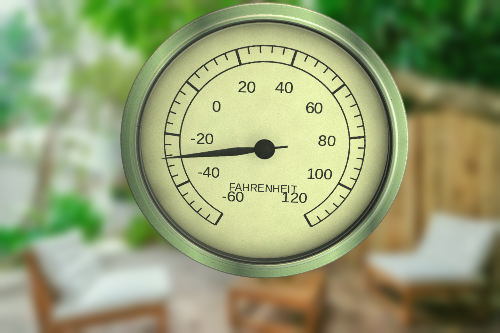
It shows value=-28 unit=°F
